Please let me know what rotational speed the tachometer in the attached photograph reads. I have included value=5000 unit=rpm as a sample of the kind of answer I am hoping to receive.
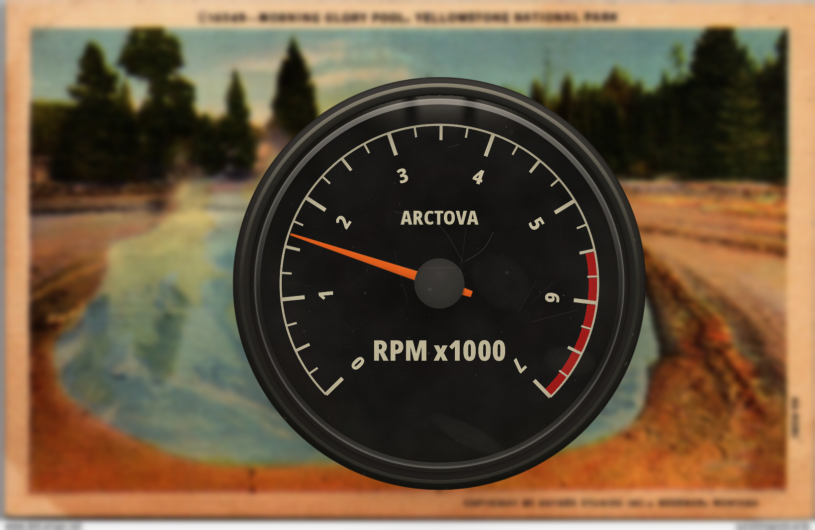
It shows value=1625 unit=rpm
